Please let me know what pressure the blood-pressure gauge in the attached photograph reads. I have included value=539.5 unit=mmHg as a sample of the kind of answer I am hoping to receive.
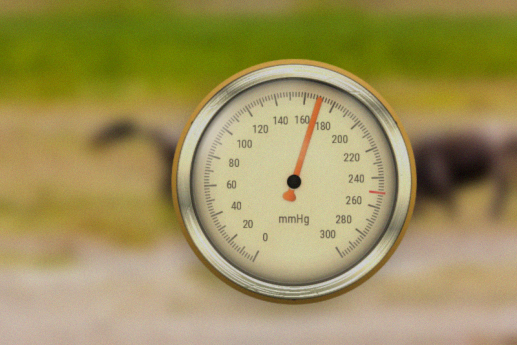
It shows value=170 unit=mmHg
